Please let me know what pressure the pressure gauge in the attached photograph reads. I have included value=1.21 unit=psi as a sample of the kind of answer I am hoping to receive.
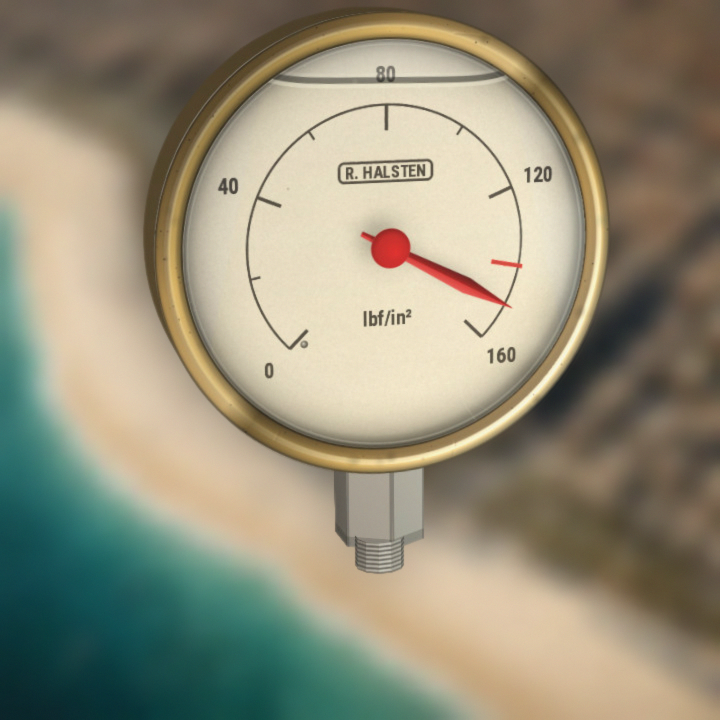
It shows value=150 unit=psi
